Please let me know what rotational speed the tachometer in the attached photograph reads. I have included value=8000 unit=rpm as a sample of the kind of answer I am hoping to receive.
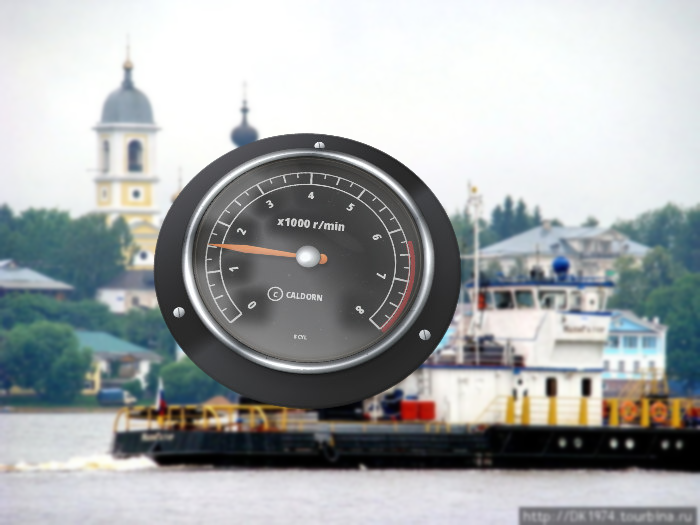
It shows value=1500 unit=rpm
